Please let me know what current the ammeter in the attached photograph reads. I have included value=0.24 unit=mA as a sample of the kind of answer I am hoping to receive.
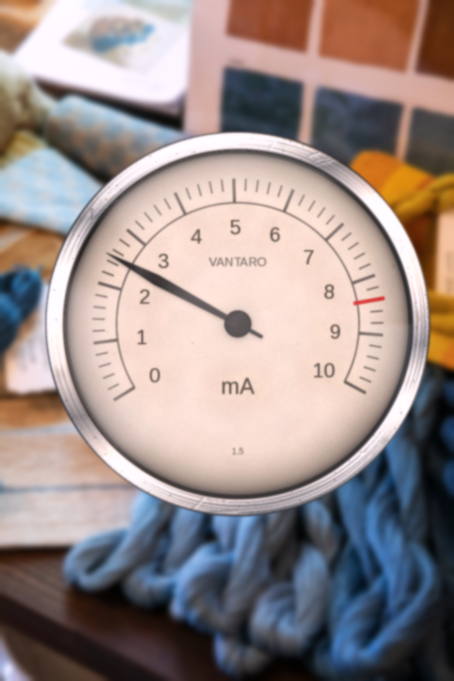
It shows value=2.5 unit=mA
